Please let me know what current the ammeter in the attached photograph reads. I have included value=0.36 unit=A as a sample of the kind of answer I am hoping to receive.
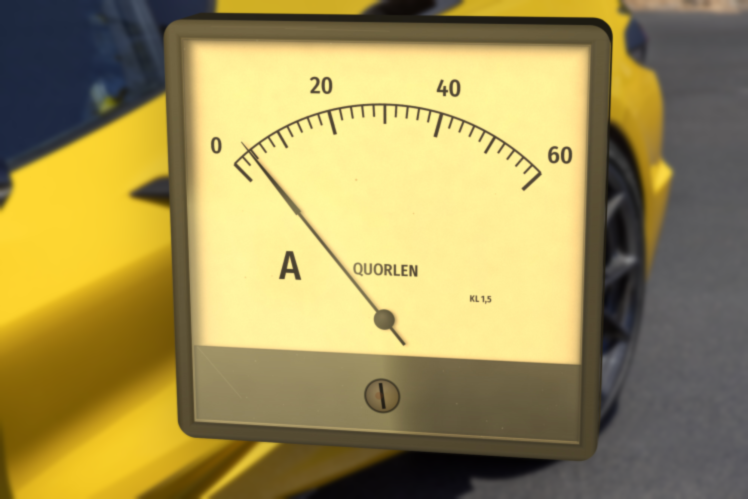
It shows value=4 unit=A
